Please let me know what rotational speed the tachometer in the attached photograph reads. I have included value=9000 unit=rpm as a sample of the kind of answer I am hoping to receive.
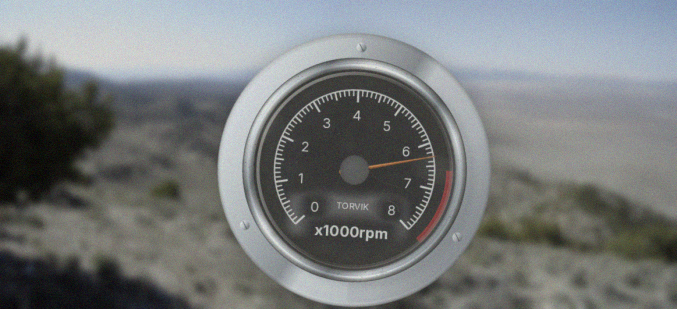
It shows value=6300 unit=rpm
